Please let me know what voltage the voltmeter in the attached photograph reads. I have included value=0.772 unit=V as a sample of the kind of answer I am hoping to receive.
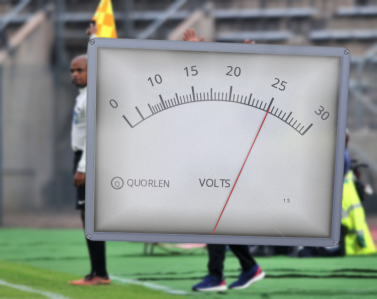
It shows value=25 unit=V
